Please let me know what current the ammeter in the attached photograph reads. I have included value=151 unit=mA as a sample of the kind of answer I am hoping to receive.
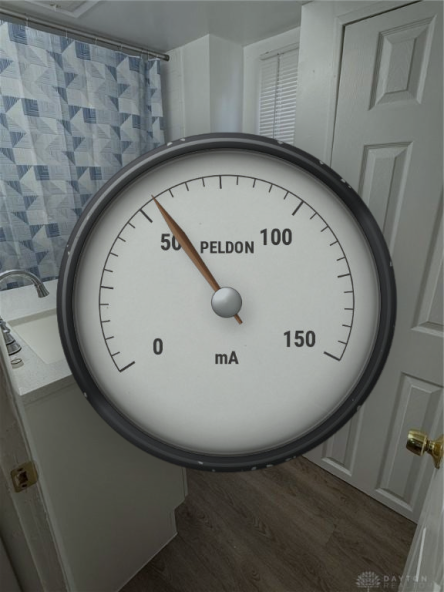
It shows value=55 unit=mA
